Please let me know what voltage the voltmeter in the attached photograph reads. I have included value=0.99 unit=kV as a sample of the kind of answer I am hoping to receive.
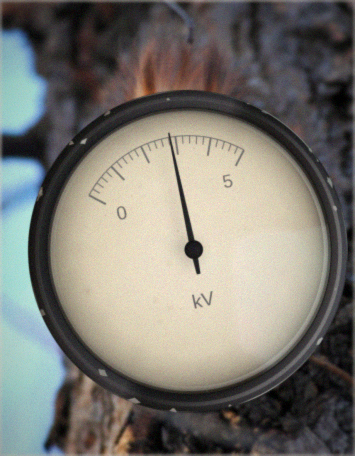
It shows value=2.8 unit=kV
